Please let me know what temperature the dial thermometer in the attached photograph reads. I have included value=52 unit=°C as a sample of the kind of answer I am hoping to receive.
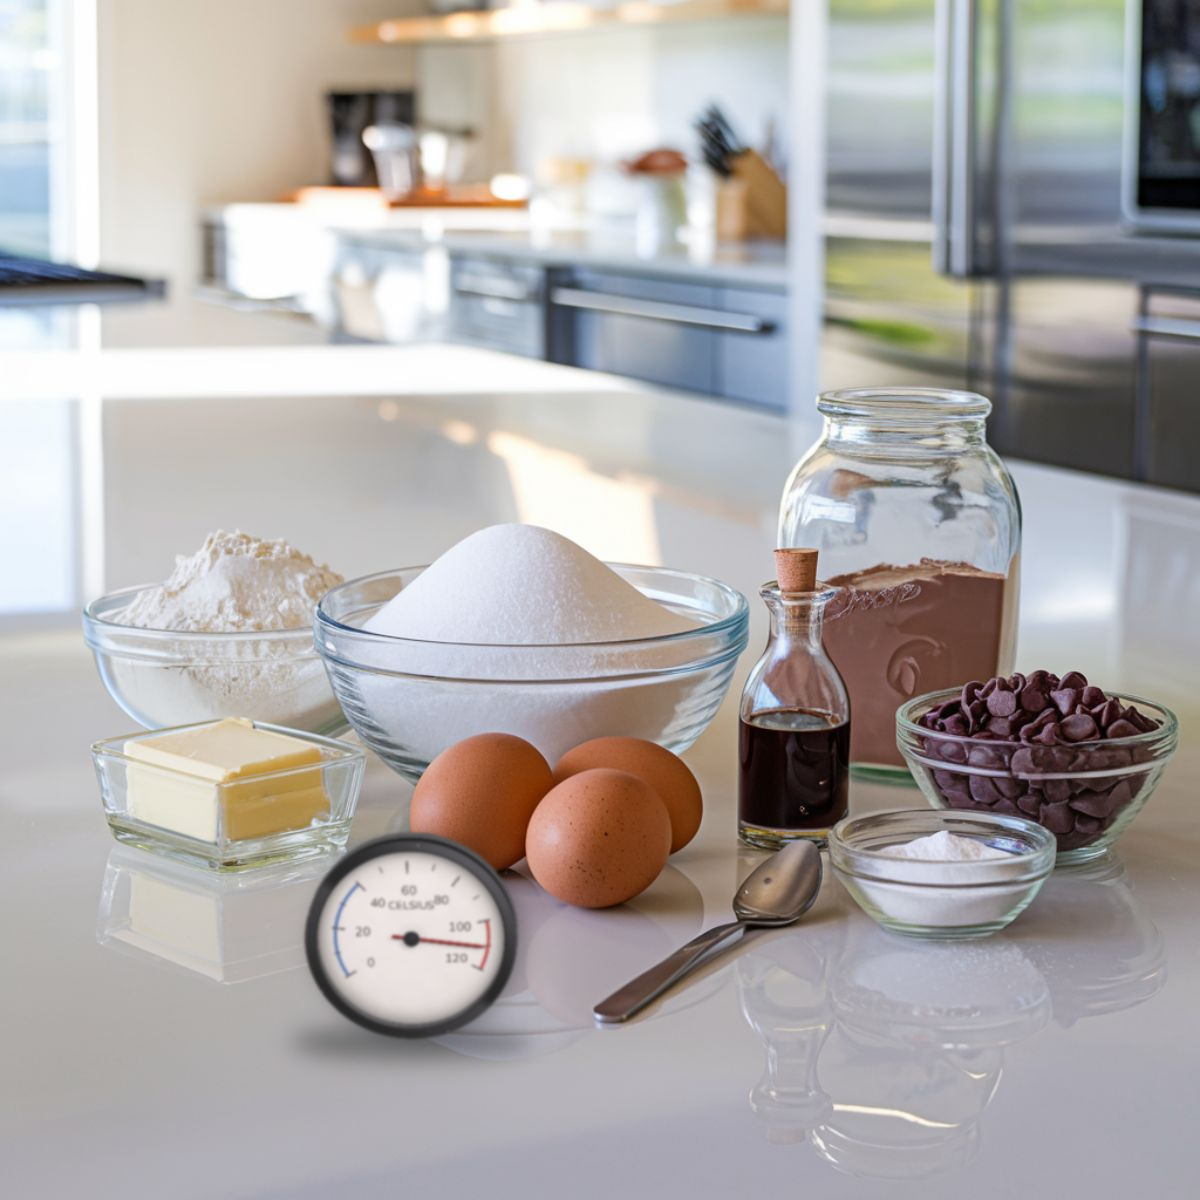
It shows value=110 unit=°C
